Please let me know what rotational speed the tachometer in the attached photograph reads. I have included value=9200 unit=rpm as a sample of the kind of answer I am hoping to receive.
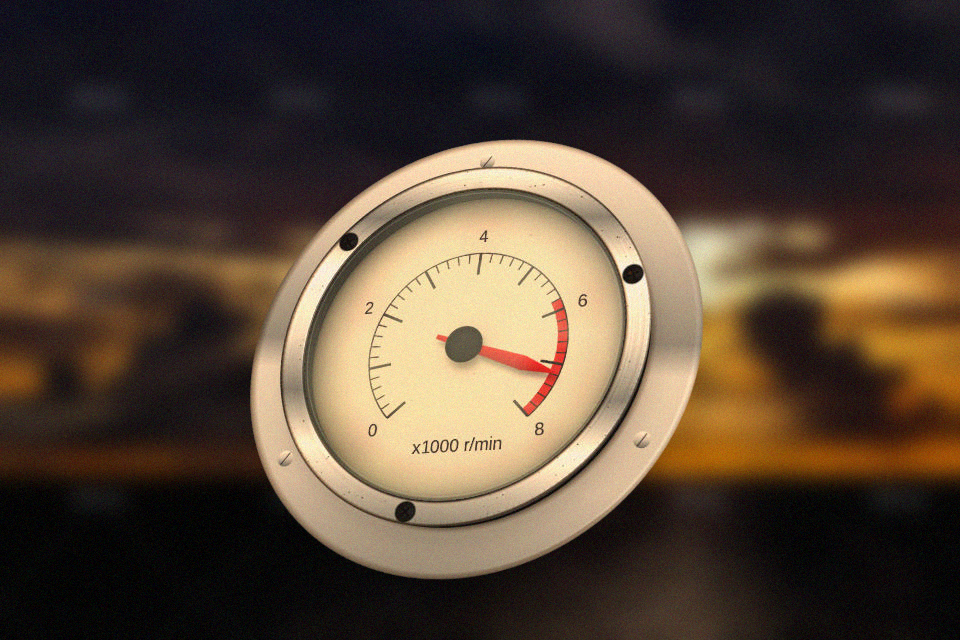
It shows value=7200 unit=rpm
